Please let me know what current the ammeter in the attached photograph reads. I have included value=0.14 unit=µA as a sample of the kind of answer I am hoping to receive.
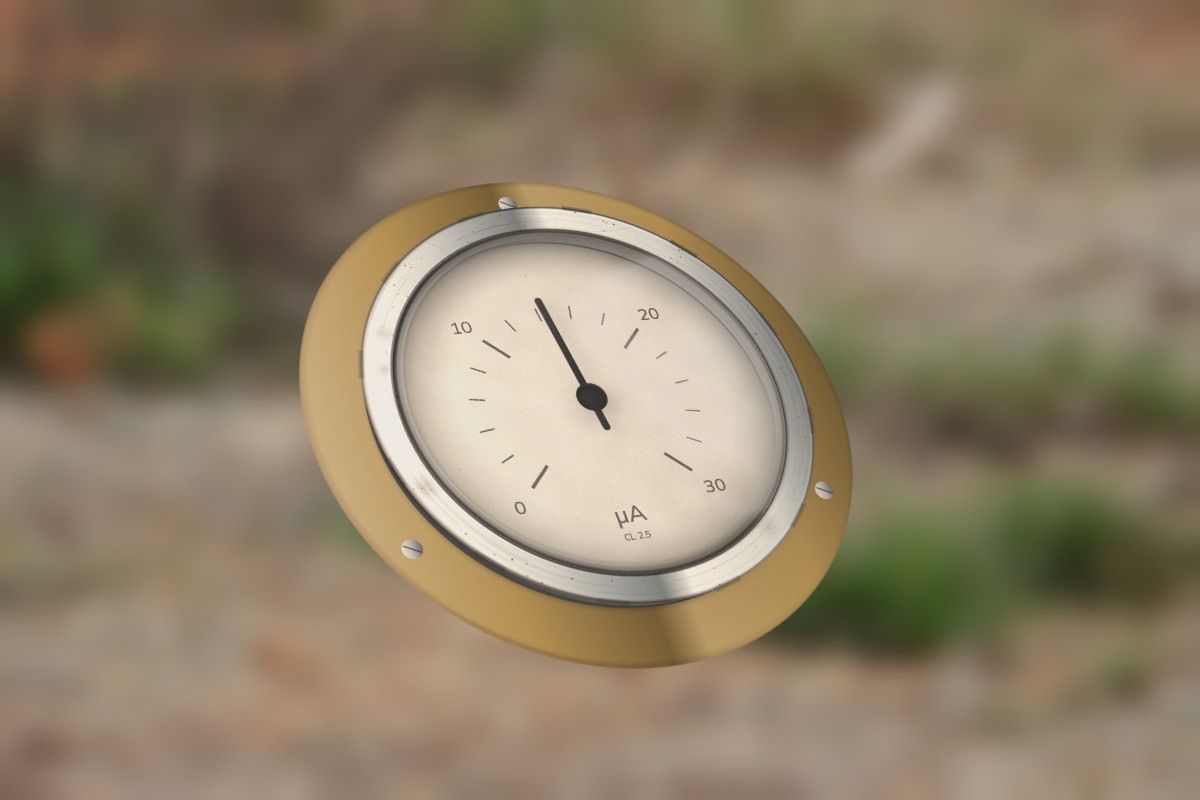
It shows value=14 unit=µA
